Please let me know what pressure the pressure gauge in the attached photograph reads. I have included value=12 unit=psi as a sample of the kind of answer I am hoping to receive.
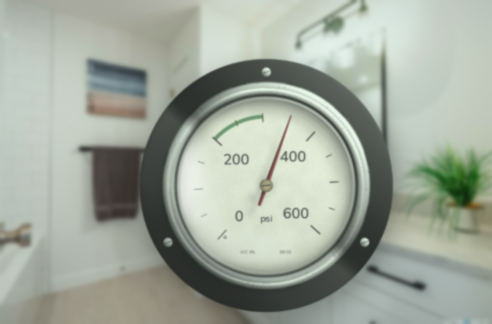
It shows value=350 unit=psi
